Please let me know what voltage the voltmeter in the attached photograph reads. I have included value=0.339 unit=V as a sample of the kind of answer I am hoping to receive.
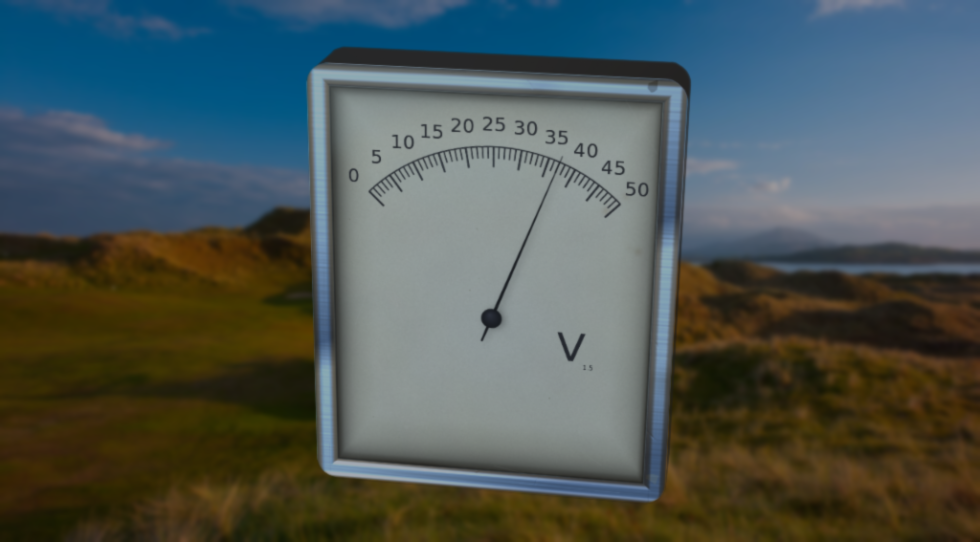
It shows value=37 unit=V
